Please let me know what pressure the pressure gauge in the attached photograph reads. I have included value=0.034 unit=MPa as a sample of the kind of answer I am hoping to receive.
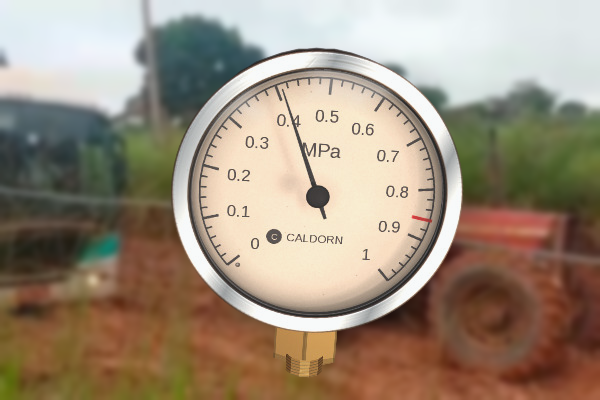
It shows value=0.41 unit=MPa
